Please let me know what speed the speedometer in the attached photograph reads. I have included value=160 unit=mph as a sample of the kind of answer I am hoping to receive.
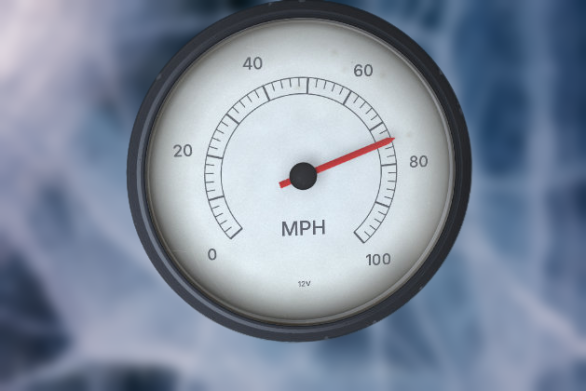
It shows value=74 unit=mph
